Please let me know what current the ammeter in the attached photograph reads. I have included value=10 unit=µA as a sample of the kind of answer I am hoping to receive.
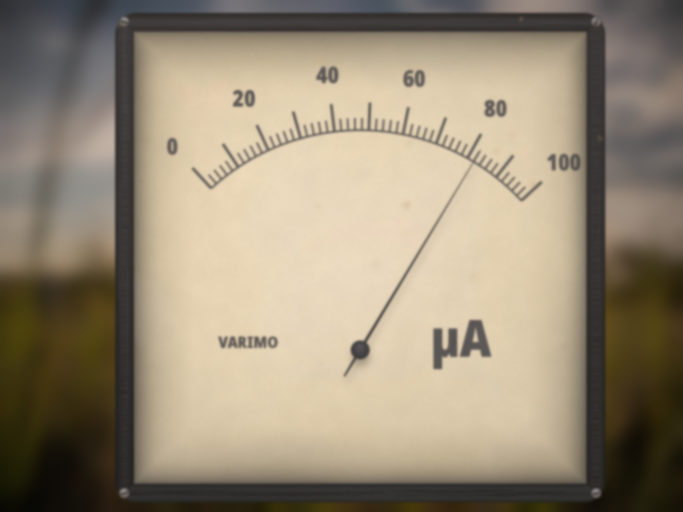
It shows value=82 unit=µA
